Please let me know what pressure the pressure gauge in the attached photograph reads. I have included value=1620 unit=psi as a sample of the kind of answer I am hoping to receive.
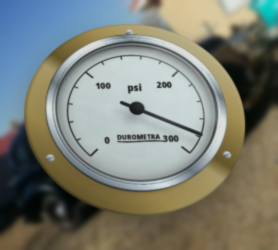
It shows value=280 unit=psi
